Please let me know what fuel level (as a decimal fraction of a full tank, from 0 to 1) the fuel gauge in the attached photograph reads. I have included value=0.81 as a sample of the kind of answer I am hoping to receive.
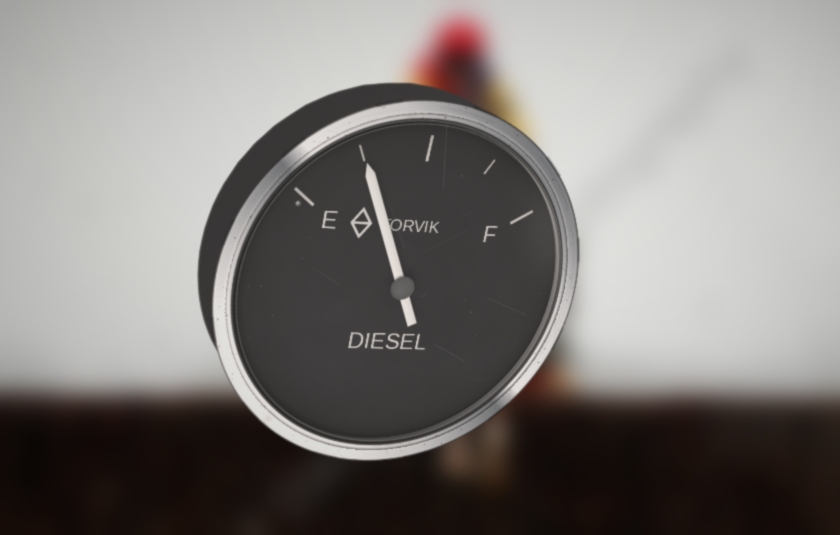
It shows value=0.25
